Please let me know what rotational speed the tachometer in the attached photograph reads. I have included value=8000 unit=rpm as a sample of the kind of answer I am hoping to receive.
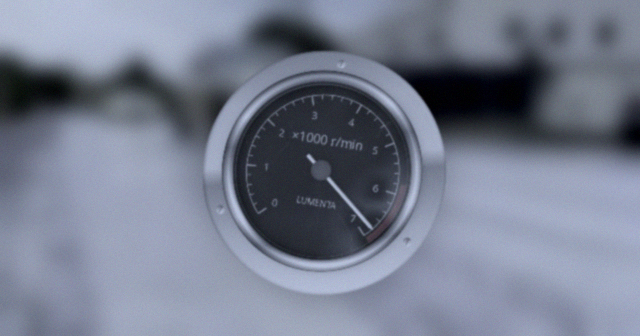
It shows value=6800 unit=rpm
